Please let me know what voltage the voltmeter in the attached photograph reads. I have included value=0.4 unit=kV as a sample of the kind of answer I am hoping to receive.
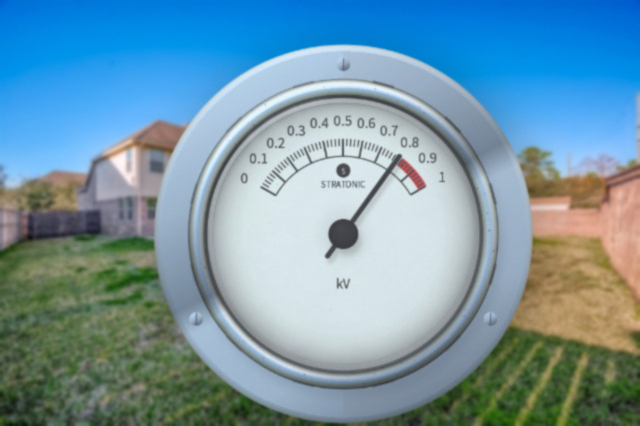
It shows value=0.8 unit=kV
